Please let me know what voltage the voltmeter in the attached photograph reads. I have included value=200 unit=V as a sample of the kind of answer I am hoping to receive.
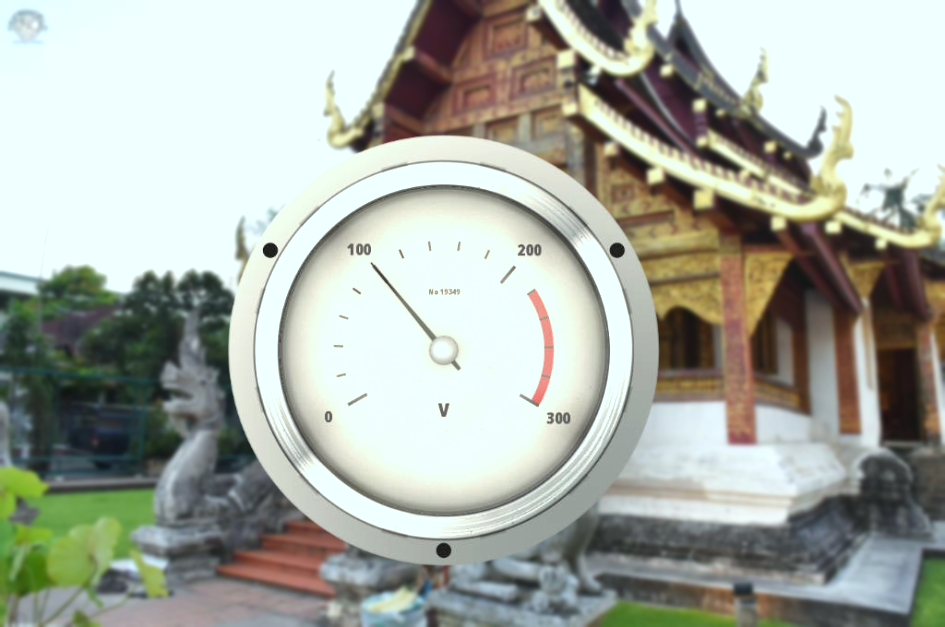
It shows value=100 unit=V
